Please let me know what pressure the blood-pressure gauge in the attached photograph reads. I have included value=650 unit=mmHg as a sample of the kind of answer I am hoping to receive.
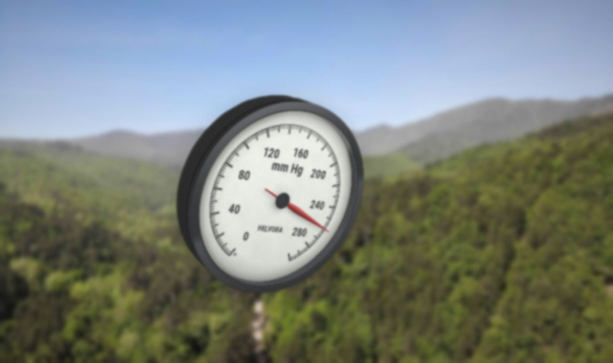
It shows value=260 unit=mmHg
